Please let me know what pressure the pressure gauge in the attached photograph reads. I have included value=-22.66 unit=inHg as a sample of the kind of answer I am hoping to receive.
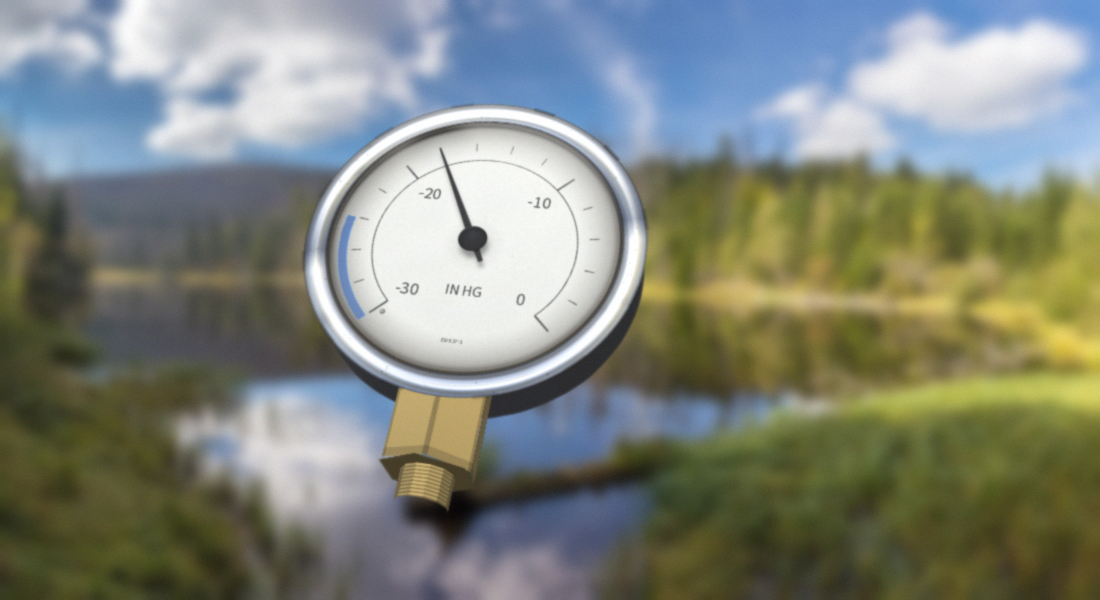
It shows value=-18 unit=inHg
